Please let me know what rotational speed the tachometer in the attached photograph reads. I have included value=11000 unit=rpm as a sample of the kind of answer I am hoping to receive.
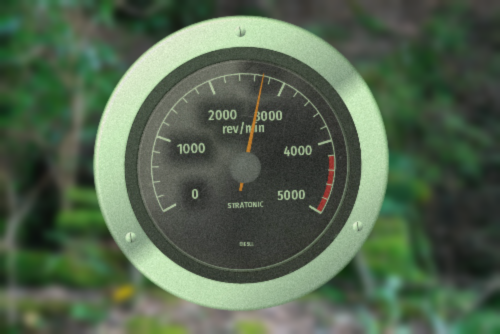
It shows value=2700 unit=rpm
